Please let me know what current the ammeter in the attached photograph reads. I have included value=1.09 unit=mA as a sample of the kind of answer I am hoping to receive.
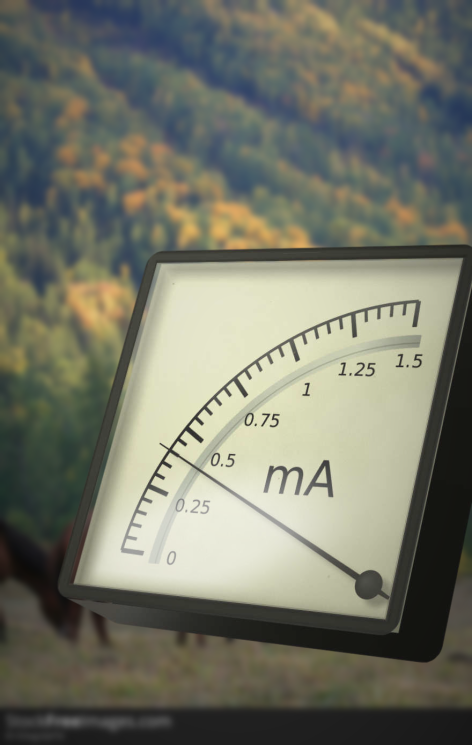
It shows value=0.4 unit=mA
